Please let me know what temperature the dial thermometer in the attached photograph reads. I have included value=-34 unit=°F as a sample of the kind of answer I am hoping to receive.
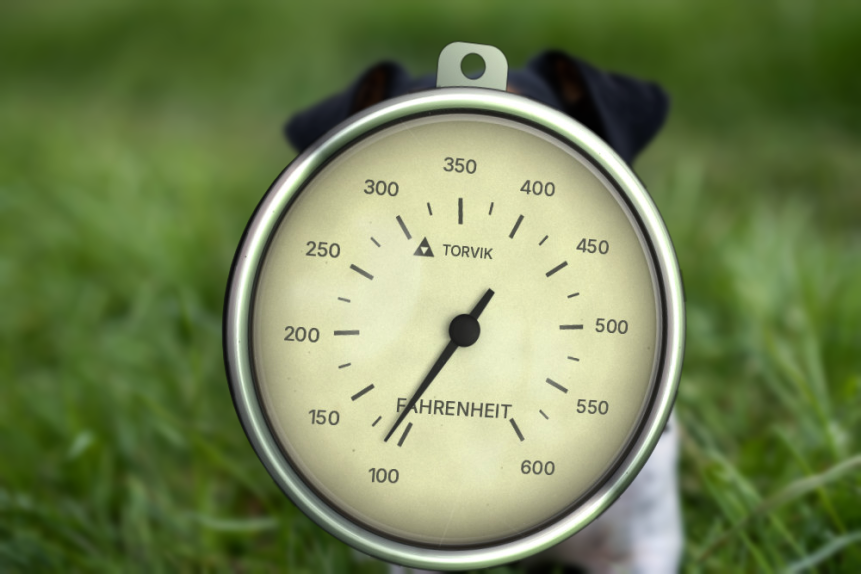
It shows value=112.5 unit=°F
